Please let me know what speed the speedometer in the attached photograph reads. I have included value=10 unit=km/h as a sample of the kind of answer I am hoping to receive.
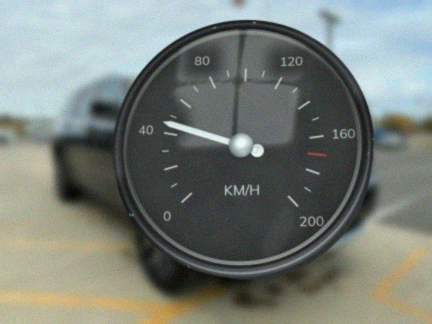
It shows value=45 unit=km/h
